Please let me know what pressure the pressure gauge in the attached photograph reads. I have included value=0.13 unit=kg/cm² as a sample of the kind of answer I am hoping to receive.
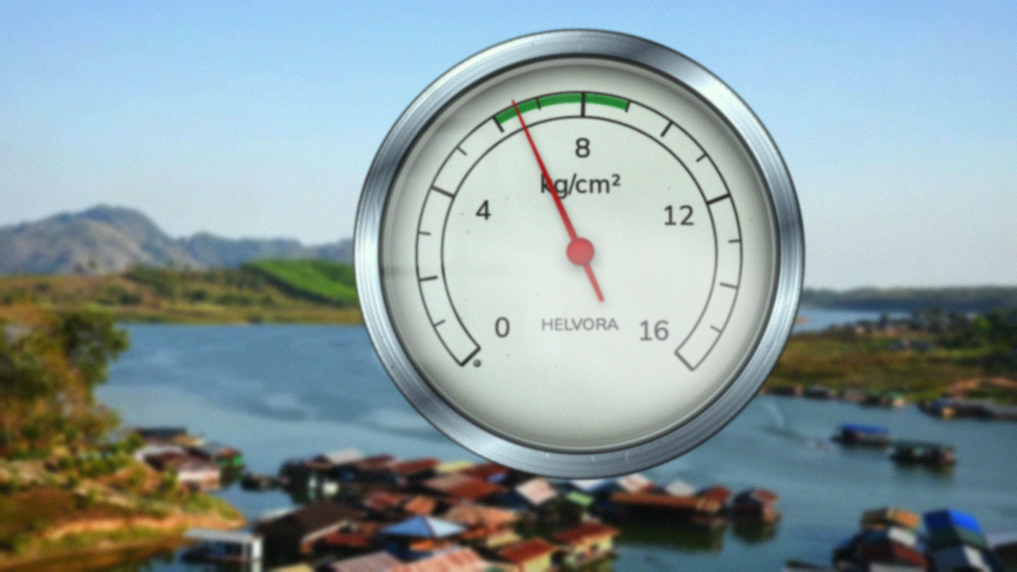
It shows value=6.5 unit=kg/cm²
